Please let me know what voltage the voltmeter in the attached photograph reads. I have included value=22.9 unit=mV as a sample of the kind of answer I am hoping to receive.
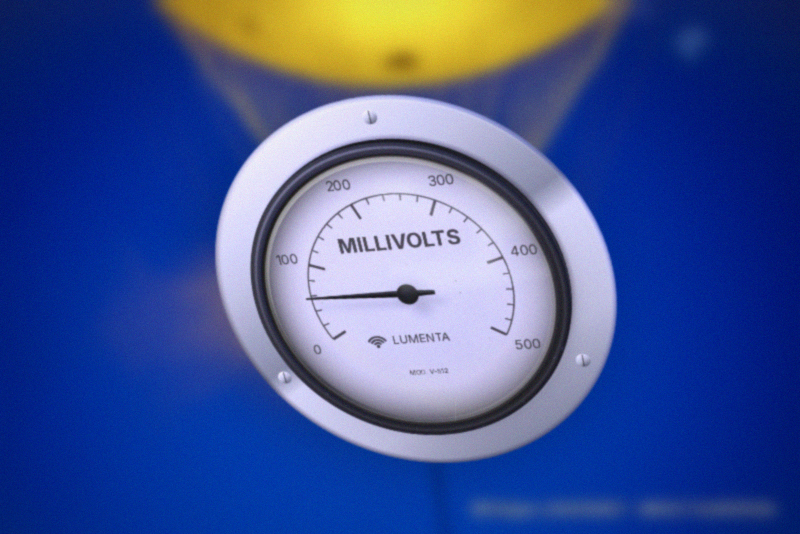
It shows value=60 unit=mV
